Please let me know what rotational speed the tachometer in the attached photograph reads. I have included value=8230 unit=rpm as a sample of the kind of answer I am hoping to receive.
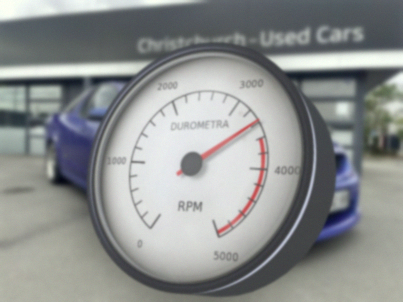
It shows value=3400 unit=rpm
